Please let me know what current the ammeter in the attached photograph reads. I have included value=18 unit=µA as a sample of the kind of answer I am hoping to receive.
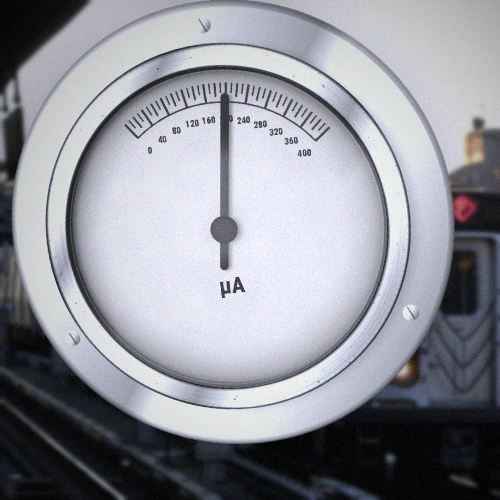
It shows value=200 unit=µA
